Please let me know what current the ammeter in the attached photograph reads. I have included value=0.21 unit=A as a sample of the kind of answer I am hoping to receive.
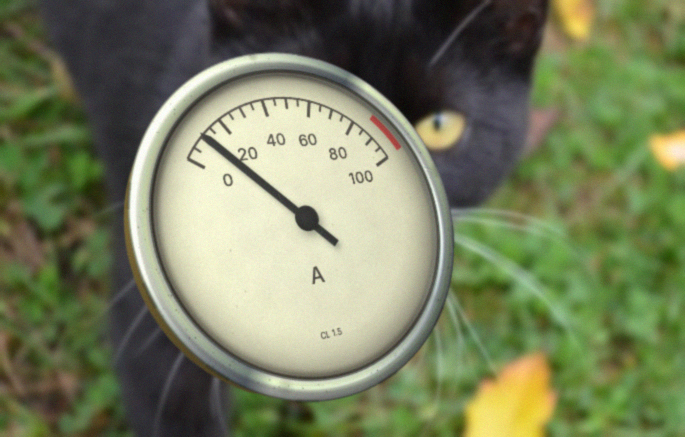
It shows value=10 unit=A
